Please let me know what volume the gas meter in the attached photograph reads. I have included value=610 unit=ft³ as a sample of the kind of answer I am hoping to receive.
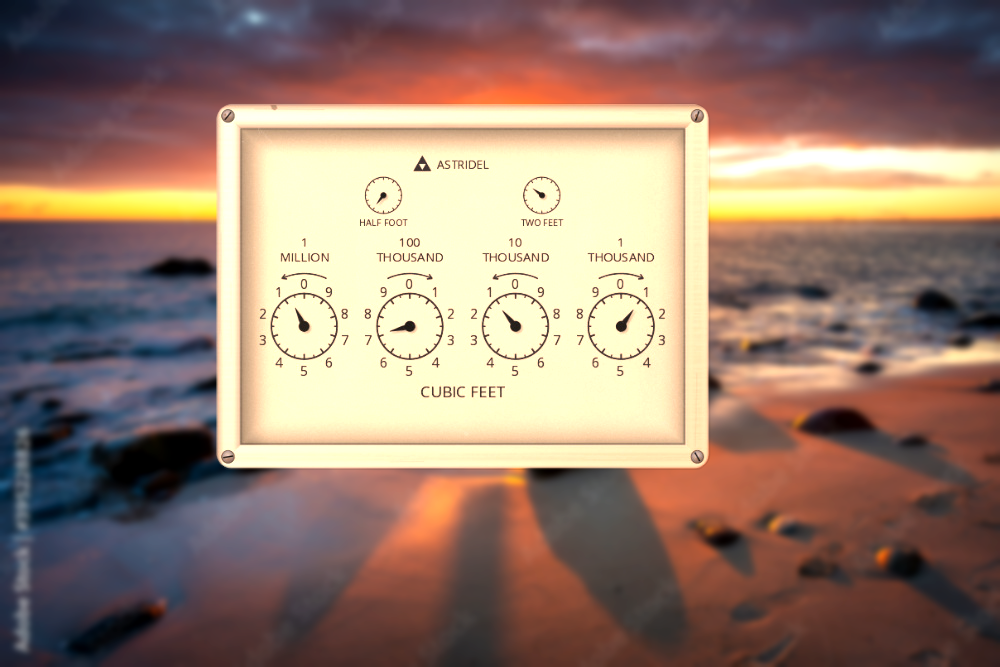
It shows value=71100 unit=ft³
